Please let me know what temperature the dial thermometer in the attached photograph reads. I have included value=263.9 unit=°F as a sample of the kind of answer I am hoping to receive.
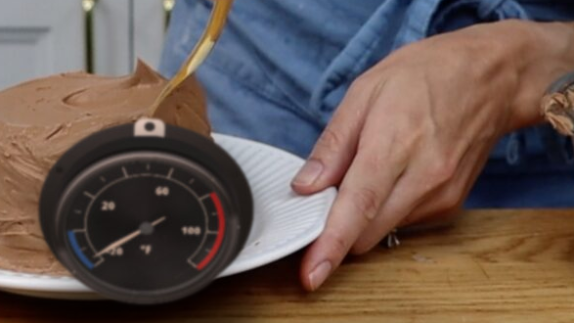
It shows value=-15 unit=°F
